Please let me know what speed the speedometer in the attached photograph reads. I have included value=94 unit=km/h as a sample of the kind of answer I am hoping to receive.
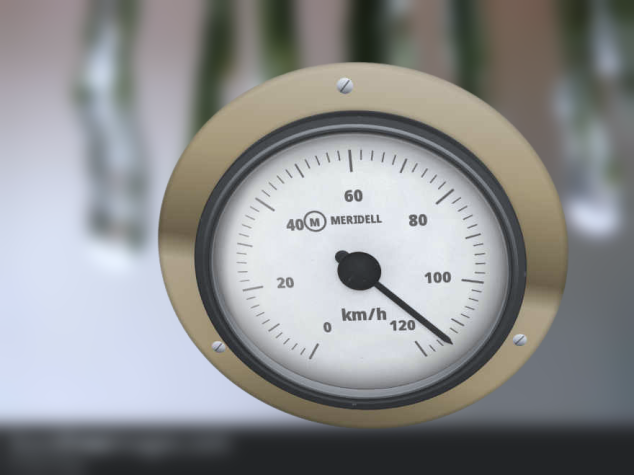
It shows value=114 unit=km/h
